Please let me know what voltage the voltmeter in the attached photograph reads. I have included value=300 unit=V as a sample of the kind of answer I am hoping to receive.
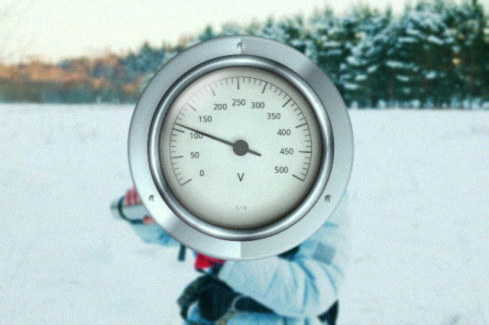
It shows value=110 unit=V
